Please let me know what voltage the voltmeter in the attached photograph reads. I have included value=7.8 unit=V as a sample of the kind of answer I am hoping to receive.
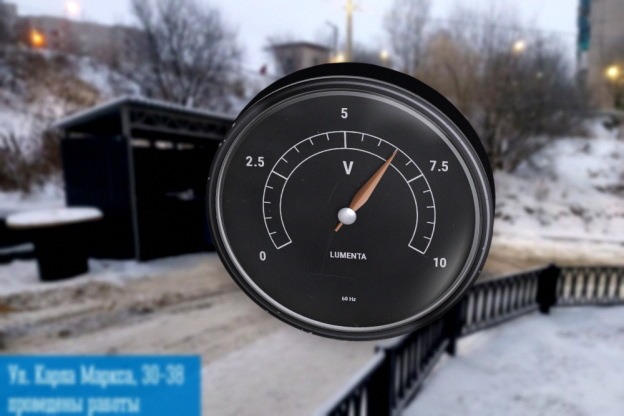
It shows value=6.5 unit=V
